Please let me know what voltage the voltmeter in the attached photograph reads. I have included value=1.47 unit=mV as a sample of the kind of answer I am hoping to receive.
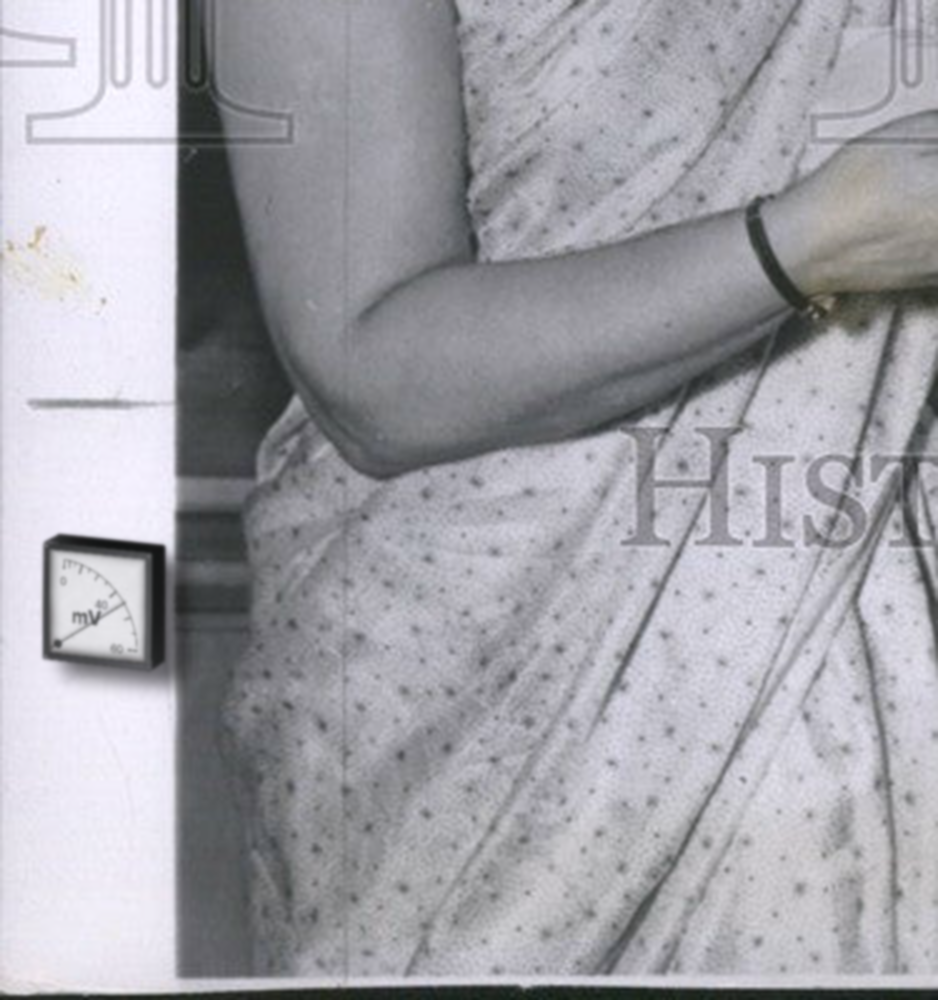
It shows value=45 unit=mV
